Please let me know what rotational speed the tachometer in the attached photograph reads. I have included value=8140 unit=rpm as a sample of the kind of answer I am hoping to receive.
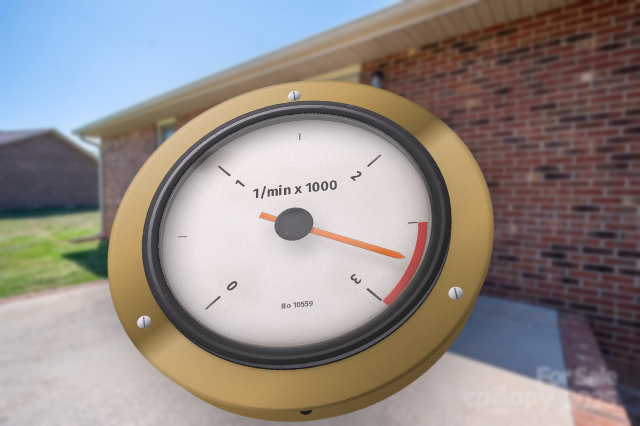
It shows value=2750 unit=rpm
